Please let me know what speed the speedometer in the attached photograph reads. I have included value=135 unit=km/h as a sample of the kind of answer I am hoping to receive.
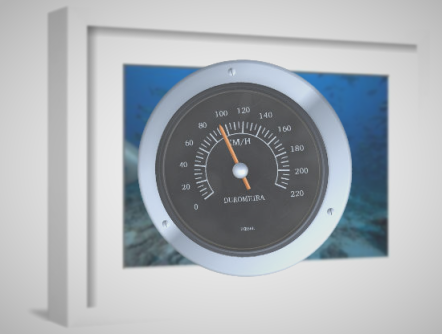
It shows value=95 unit=km/h
